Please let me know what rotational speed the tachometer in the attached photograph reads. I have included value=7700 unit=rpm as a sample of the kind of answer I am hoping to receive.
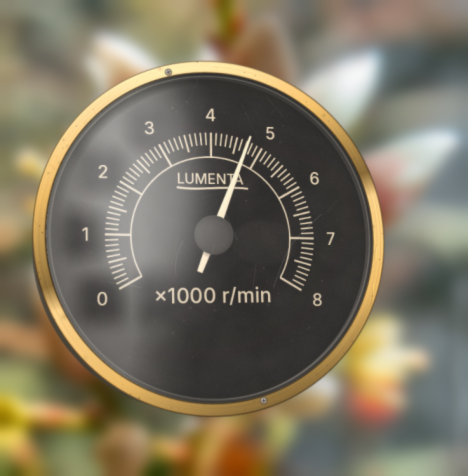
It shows value=4700 unit=rpm
